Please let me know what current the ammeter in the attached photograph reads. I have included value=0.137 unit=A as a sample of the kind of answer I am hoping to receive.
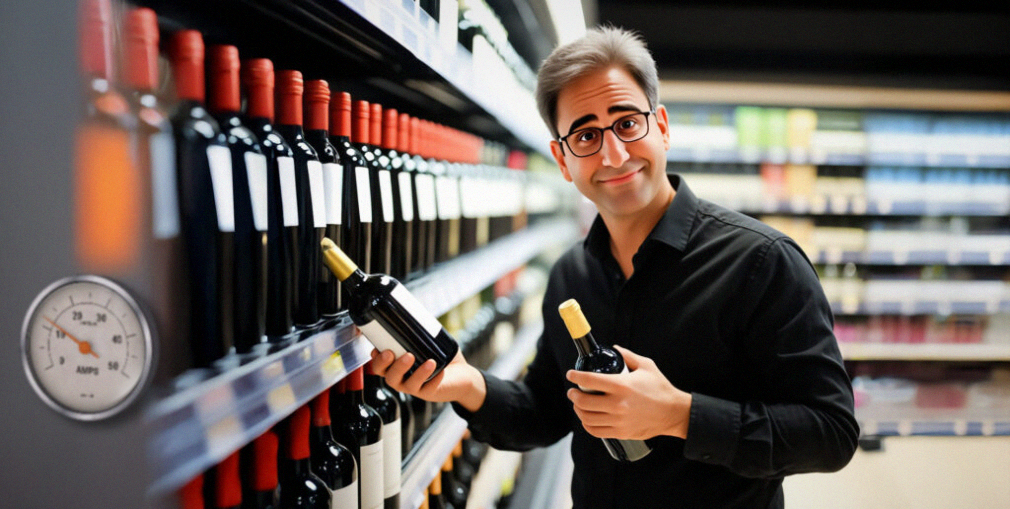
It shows value=12.5 unit=A
